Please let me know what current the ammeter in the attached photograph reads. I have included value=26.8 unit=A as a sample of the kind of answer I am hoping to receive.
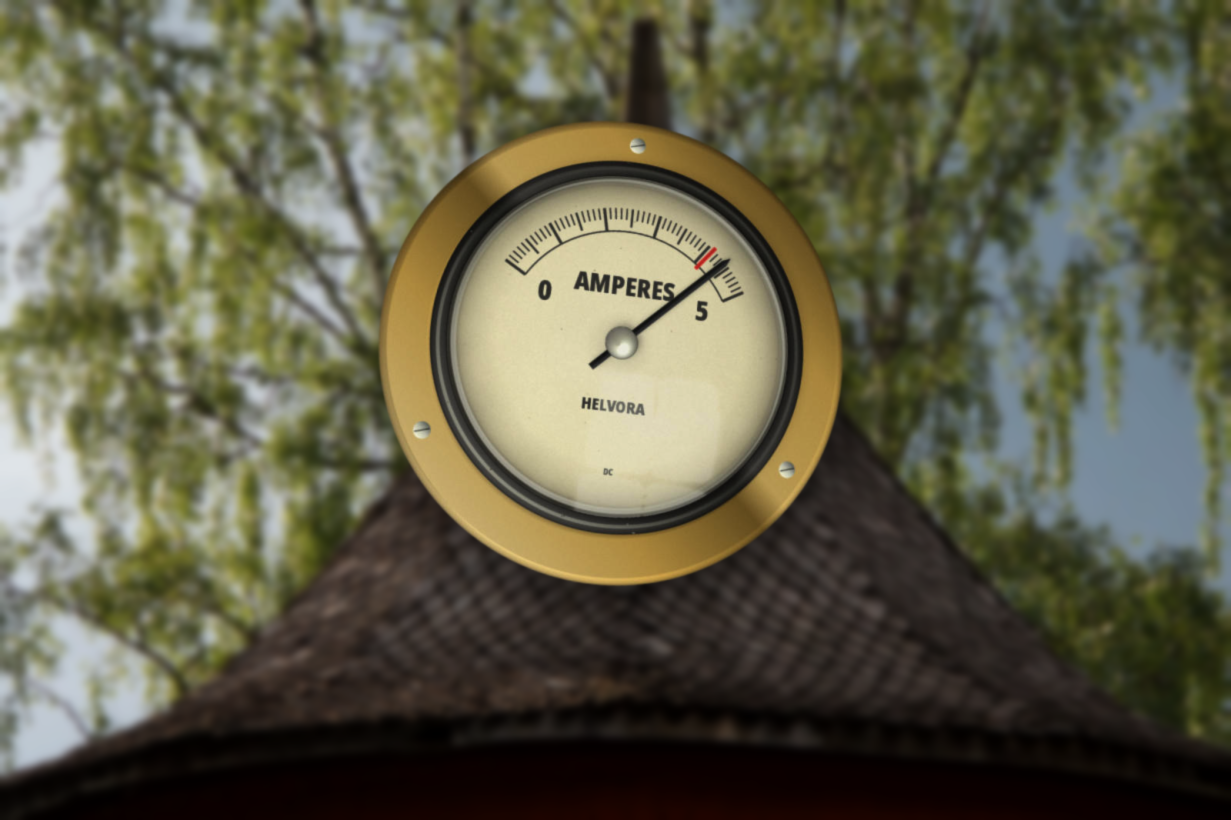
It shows value=4.4 unit=A
